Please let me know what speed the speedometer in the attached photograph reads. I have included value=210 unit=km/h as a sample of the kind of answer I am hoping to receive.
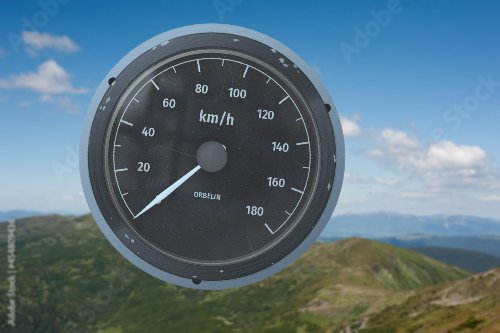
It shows value=0 unit=km/h
